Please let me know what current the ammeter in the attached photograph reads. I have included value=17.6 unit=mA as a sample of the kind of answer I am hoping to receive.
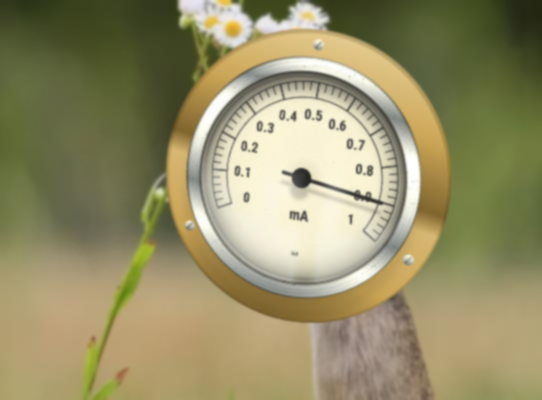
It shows value=0.9 unit=mA
